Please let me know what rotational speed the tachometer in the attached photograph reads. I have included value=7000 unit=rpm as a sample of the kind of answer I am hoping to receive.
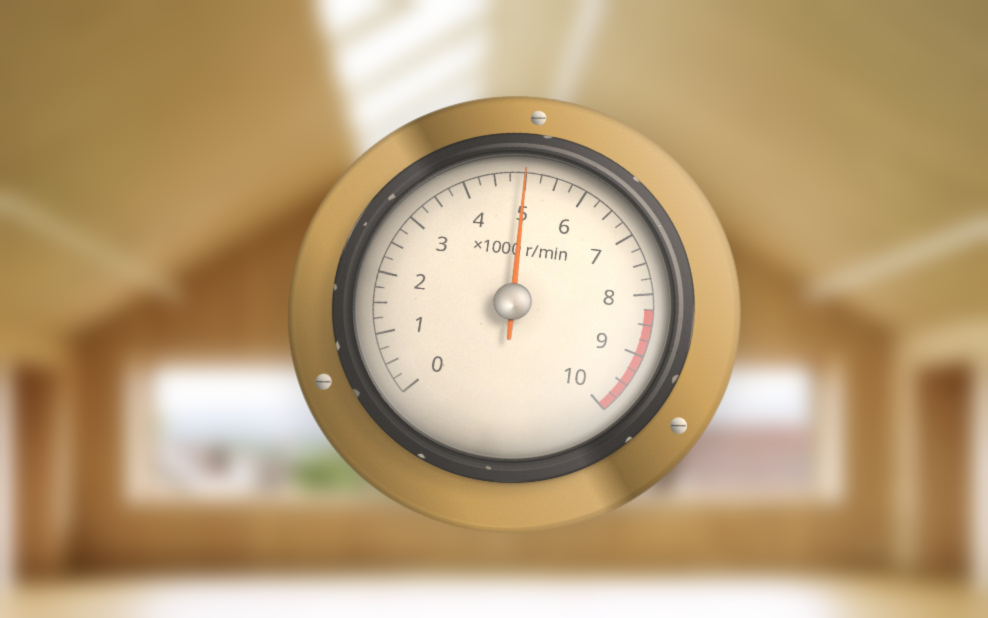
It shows value=5000 unit=rpm
